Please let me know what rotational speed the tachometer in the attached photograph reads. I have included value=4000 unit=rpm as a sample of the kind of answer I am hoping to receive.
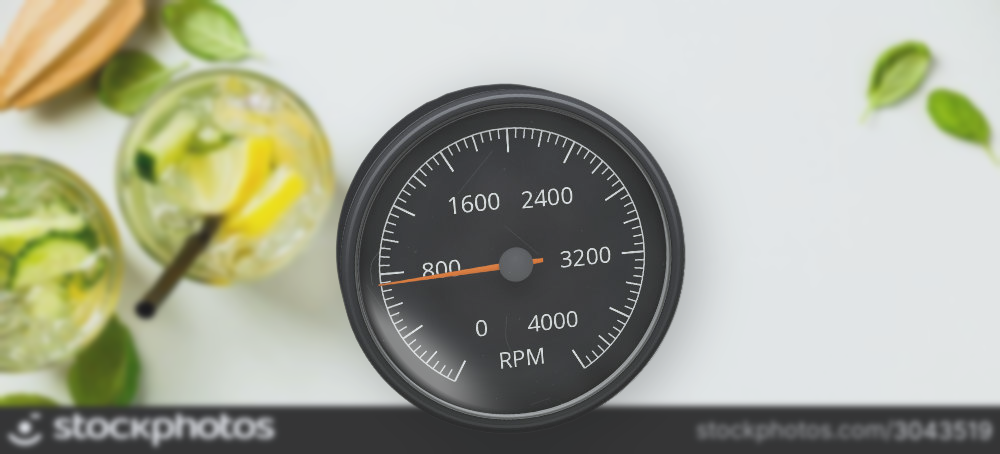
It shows value=750 unit=rpm
